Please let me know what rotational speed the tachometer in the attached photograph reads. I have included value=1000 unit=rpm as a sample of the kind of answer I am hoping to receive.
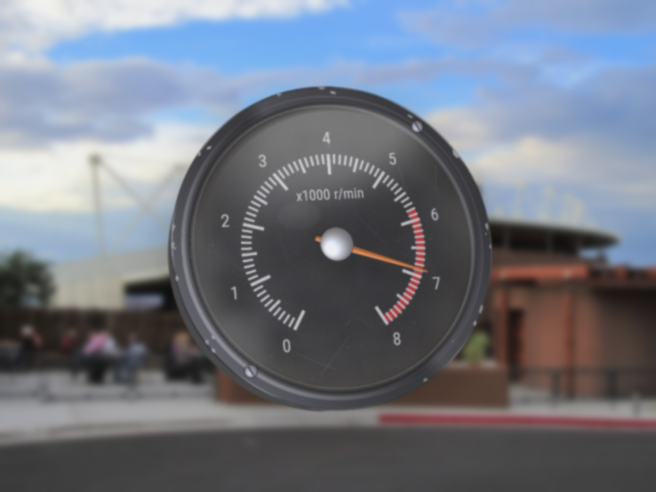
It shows value=6900 unit=rpm
